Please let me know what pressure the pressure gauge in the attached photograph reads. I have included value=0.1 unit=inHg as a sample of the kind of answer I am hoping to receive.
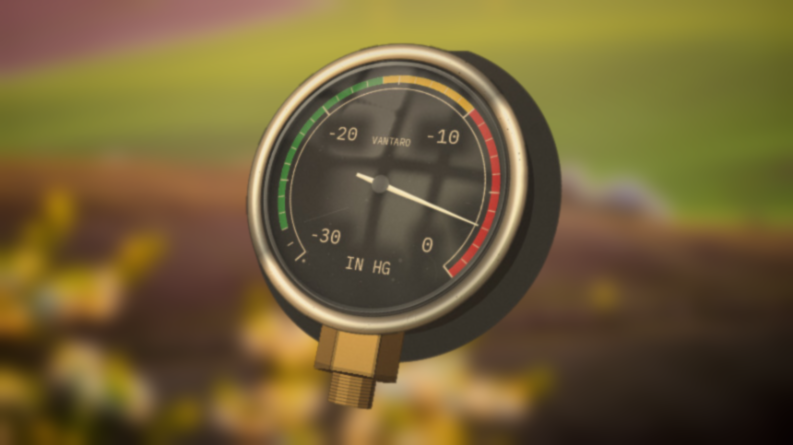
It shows value=-3 unit=inHg
